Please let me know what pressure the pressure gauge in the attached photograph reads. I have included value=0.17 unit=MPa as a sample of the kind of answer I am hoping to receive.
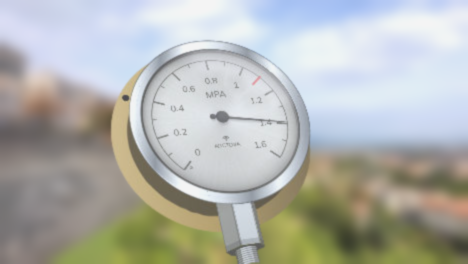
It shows value=1.4 unit=MPa
